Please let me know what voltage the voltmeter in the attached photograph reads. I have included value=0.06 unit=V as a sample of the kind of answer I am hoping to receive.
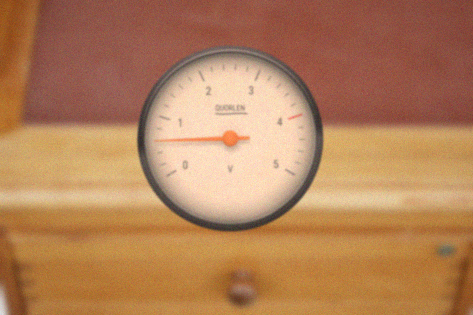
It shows value=0.6 unit=V
